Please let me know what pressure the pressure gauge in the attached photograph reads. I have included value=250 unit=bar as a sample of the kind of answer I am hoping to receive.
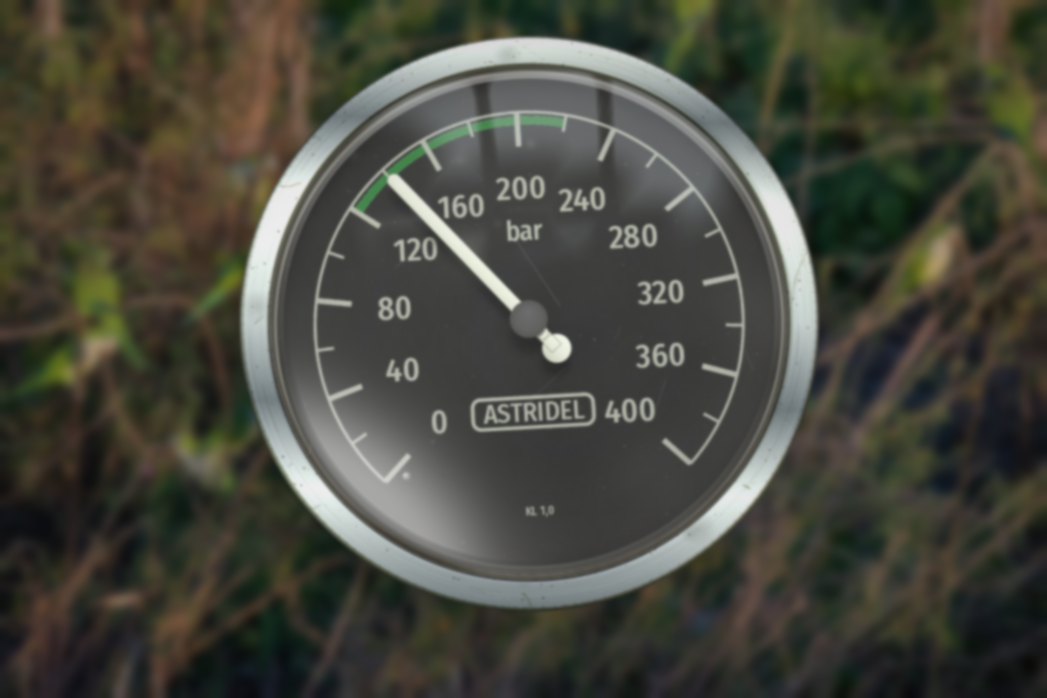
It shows value=140 unit=bar
